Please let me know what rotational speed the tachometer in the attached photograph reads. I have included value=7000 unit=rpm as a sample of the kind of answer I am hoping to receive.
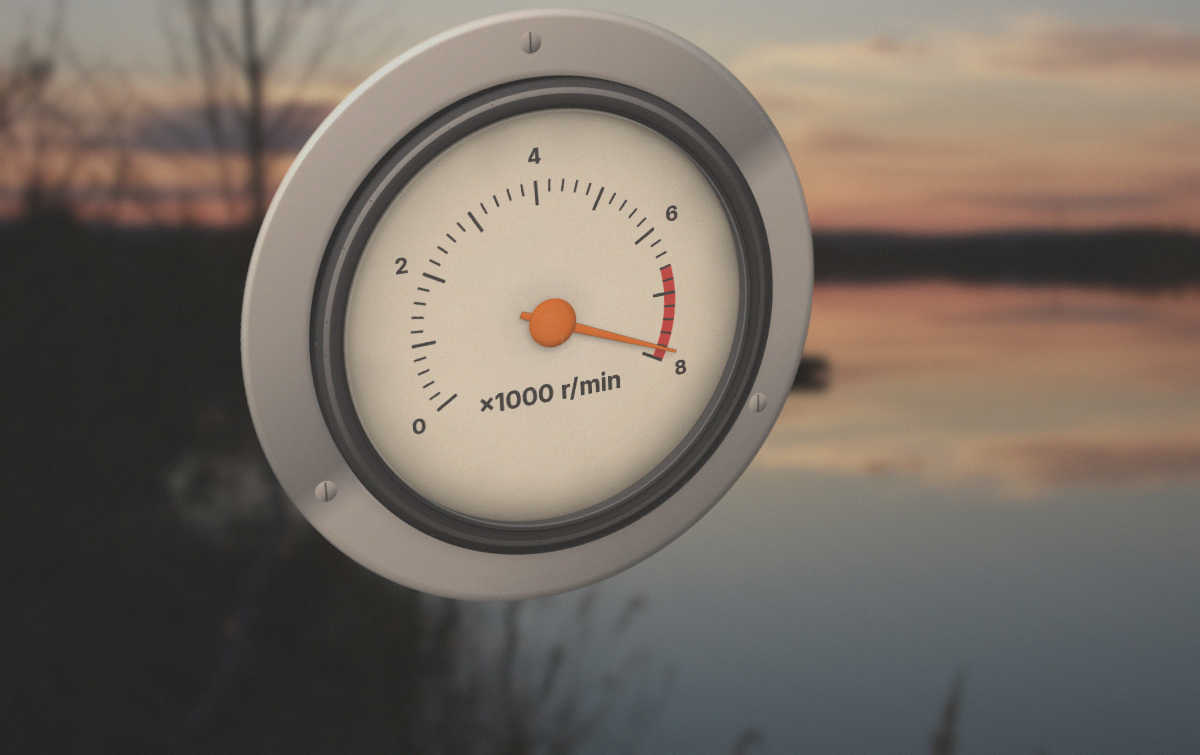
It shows value=7800 unit=rpm
